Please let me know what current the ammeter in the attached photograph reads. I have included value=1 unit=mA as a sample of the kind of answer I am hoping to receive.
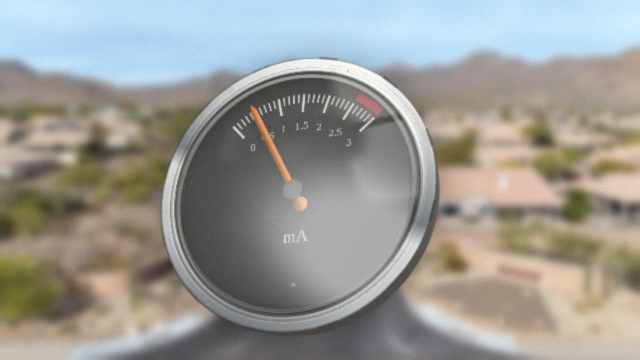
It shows value=0.5 unit=mA
